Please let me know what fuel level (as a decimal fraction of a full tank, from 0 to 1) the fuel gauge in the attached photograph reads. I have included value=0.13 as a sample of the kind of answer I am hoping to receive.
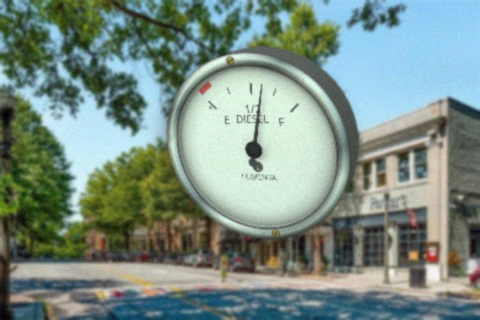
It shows value=0.625
